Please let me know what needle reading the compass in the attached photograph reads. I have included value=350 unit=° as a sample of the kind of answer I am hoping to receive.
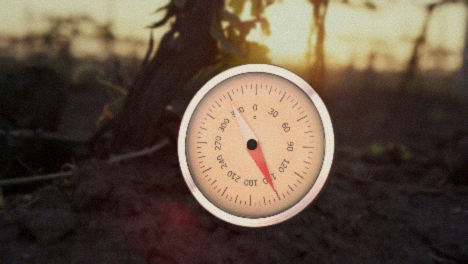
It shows value=150 unit=°
